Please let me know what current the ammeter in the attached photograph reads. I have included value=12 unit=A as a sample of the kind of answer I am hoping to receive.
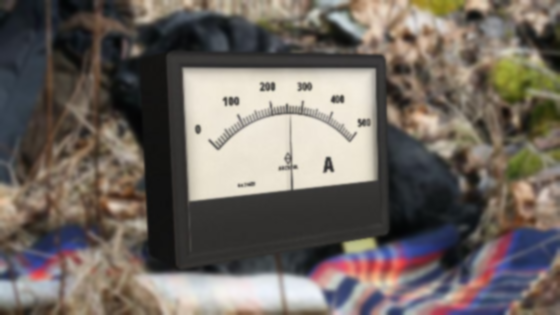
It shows value=250 unit=A
